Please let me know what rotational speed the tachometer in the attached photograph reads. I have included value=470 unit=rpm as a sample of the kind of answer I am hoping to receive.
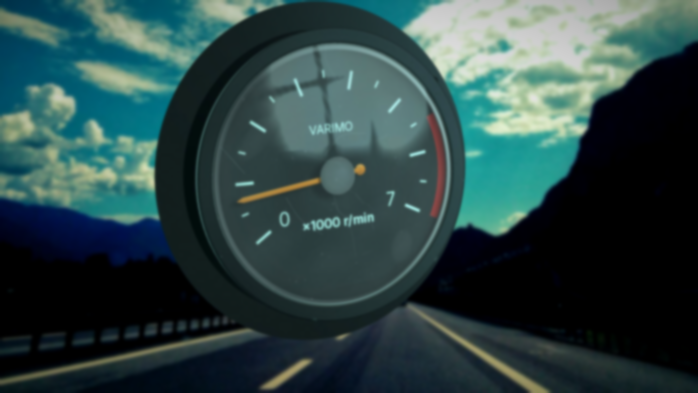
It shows value=750 unit=rpm
